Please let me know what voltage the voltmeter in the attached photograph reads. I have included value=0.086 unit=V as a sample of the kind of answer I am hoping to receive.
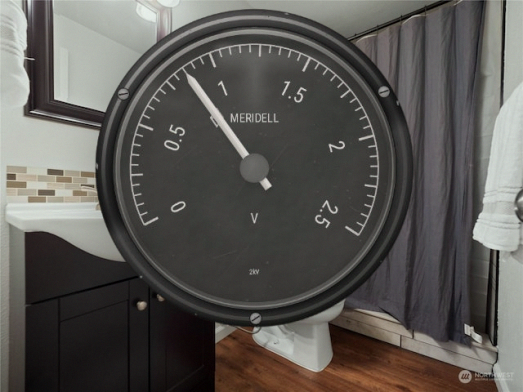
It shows value=0.85 unit=V
